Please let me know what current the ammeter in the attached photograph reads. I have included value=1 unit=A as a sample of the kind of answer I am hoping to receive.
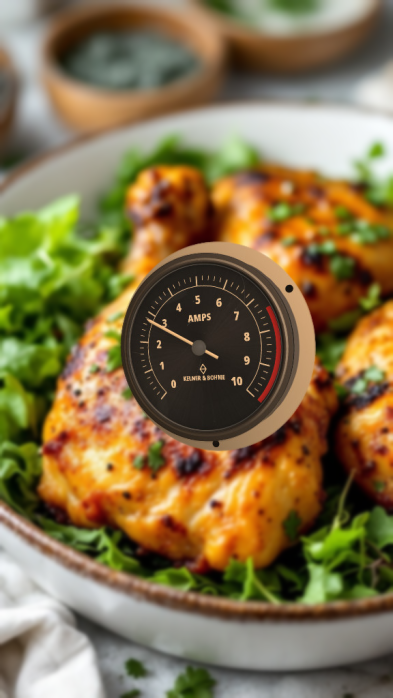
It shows value=2.8 unit=A
